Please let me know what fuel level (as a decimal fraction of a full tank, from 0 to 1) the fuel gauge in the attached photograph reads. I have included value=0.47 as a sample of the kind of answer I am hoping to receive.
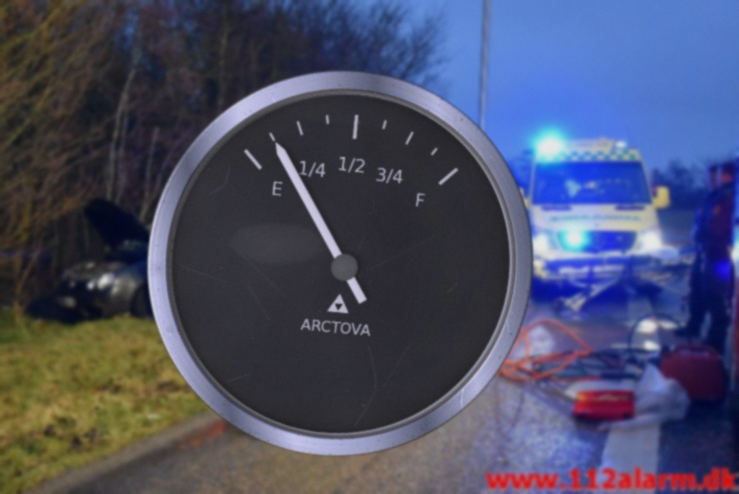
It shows value=0.125
